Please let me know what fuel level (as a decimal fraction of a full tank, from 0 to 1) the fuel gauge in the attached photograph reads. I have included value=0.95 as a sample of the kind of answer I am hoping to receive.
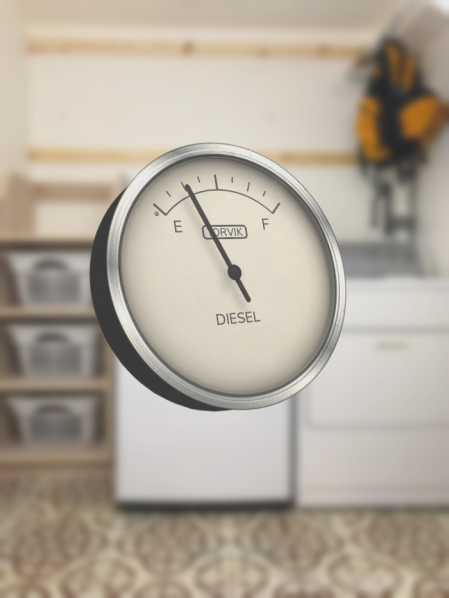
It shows value=0.25
